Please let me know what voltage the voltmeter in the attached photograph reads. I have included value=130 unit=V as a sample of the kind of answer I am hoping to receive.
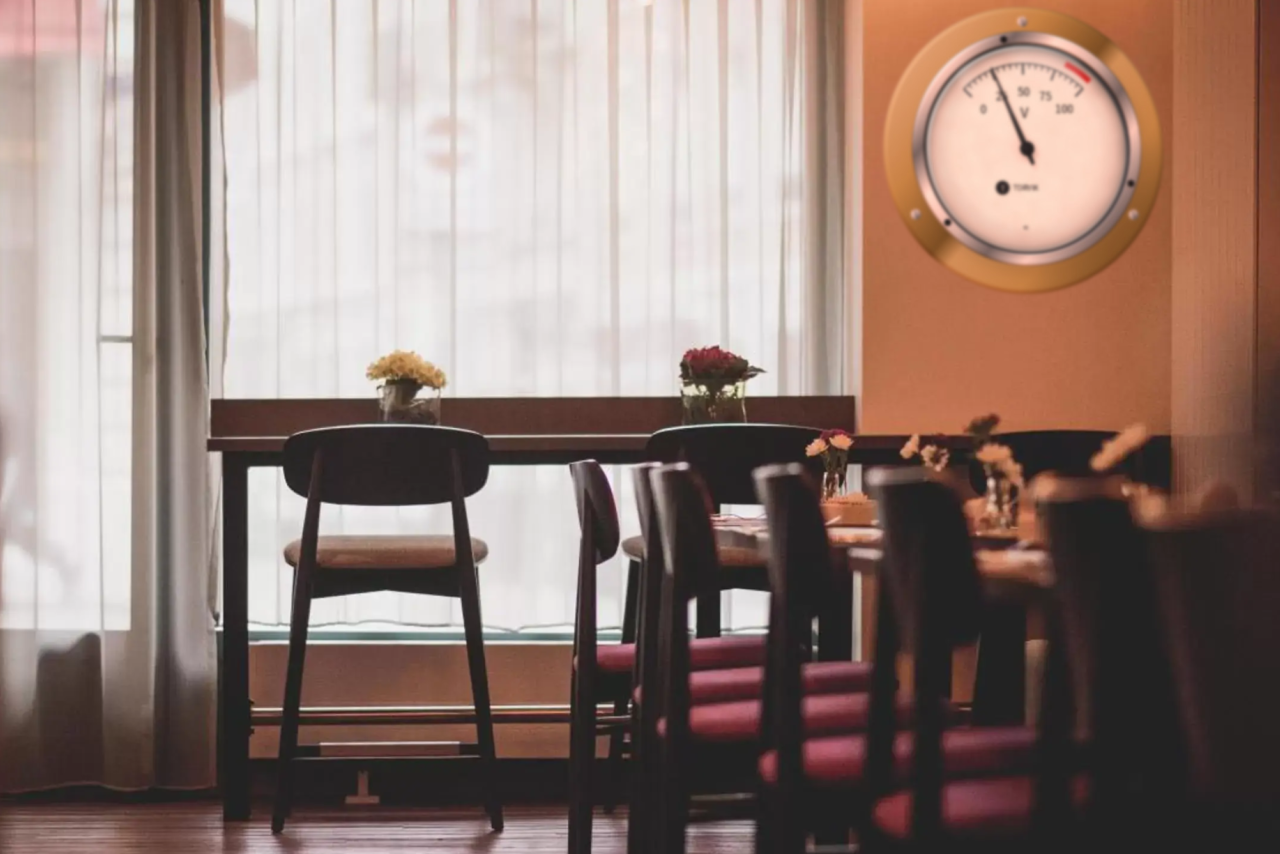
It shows value=25 unit=V
